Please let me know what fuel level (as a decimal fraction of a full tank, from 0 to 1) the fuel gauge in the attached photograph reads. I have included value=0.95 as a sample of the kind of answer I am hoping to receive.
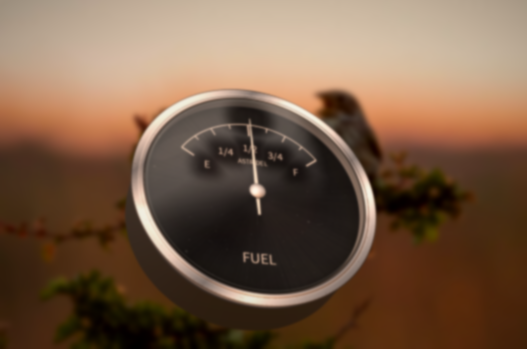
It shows value=0.5
